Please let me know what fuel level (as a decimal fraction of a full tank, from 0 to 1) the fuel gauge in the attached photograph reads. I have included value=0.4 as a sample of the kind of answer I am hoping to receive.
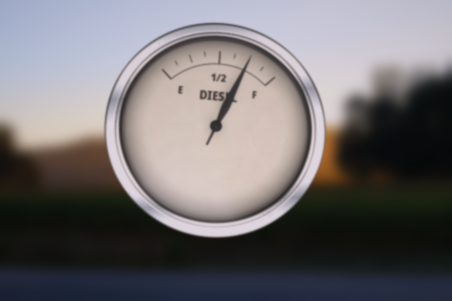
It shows value=0.75
